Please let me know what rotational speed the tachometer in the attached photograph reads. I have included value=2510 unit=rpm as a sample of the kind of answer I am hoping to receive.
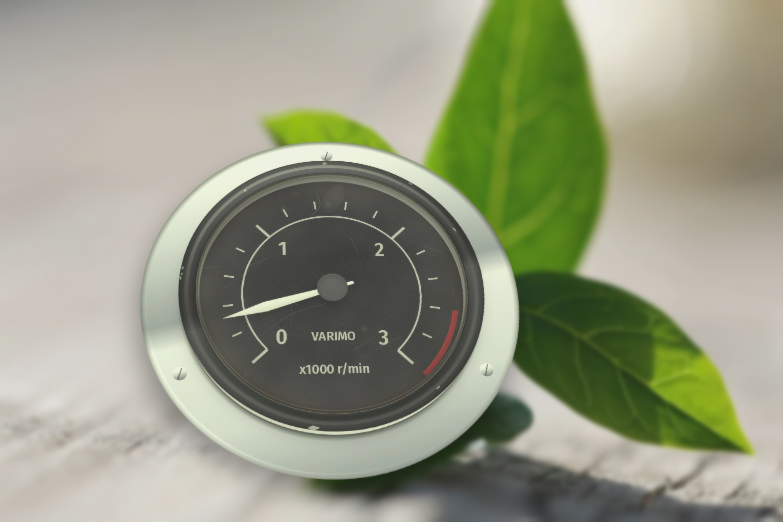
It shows value=300 unit=rpm
